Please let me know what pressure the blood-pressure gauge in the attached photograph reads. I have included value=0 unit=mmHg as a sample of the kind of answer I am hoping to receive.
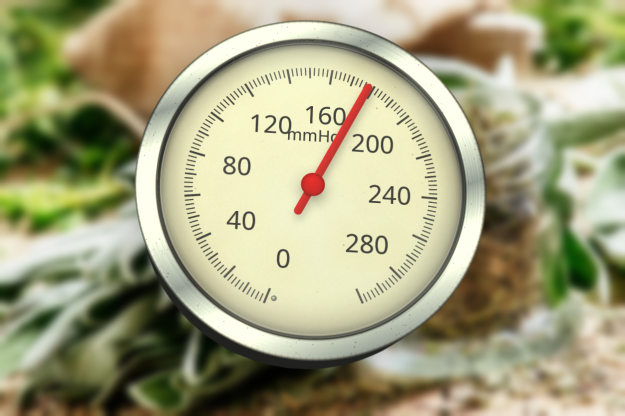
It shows value=178 unit=mmHg
